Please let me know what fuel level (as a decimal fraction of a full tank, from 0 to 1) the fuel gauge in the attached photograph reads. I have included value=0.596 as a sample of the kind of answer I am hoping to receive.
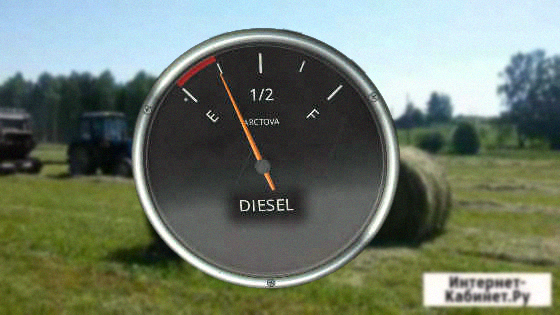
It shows value=0.25
